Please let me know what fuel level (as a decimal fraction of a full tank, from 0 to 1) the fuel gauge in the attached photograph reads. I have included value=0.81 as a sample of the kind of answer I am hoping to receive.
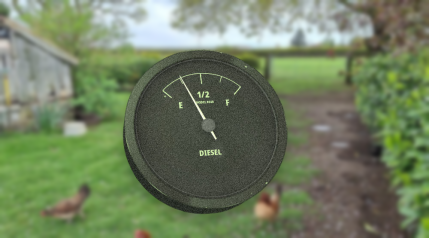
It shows value=0.25
